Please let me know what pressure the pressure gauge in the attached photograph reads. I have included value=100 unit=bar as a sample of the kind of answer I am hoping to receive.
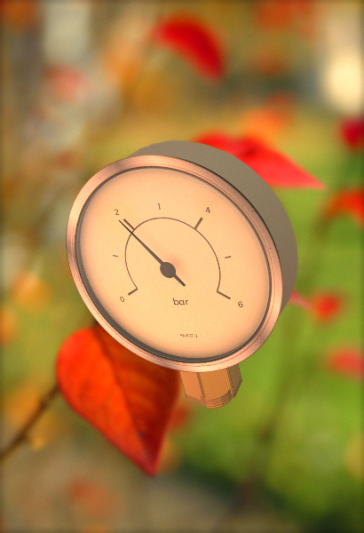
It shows value=2 unit=bar
